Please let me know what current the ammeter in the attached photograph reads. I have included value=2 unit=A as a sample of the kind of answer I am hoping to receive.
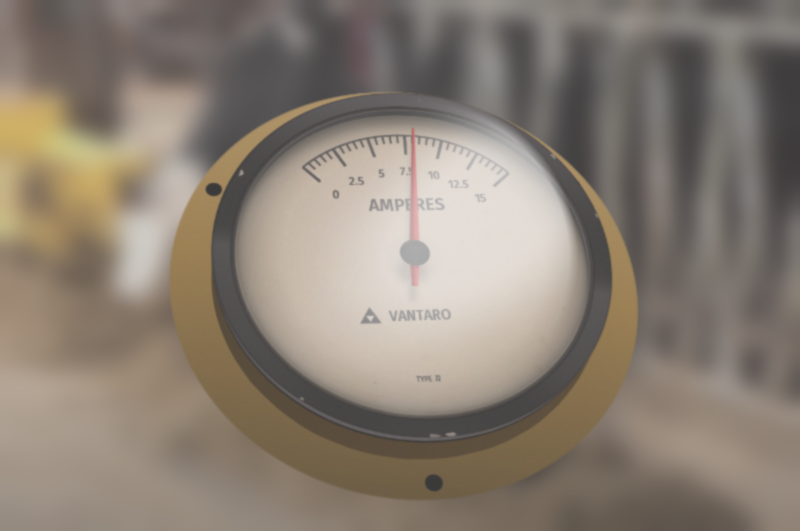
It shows value=8 unit=A
